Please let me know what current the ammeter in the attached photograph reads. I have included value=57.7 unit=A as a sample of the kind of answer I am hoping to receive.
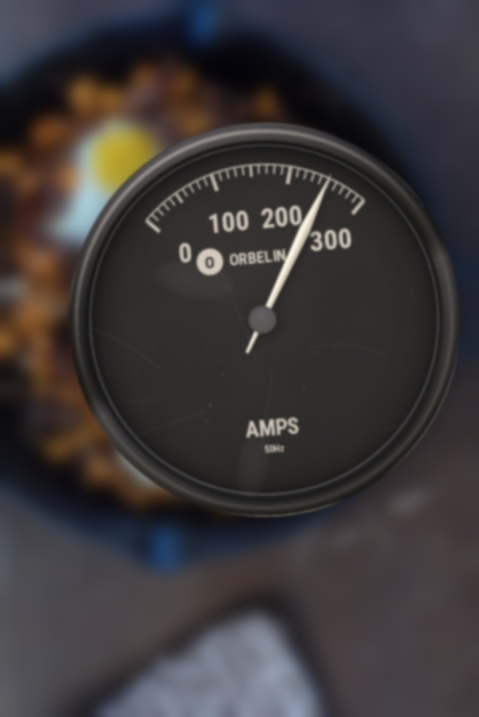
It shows value=250 unit=A
